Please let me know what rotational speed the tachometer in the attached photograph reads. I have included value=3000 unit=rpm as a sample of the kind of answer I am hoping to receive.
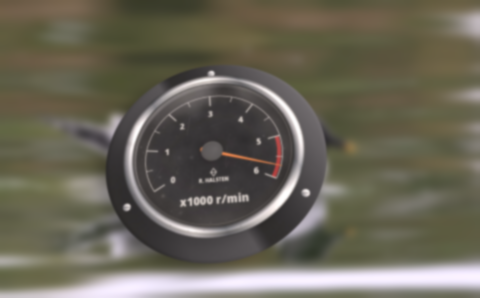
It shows value=5750 unit=rpm
